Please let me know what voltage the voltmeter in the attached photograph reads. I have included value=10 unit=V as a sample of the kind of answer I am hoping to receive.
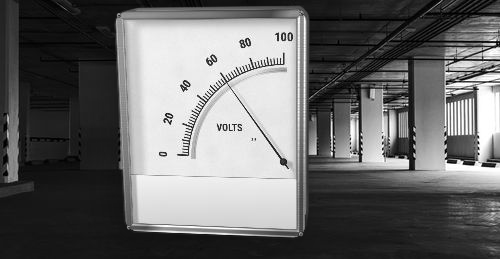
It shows value=60 unit=V
